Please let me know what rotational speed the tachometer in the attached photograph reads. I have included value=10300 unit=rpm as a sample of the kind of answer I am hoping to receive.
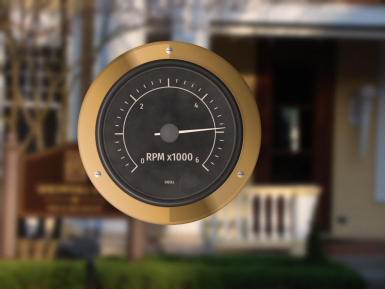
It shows value=4900 unit=rpm
